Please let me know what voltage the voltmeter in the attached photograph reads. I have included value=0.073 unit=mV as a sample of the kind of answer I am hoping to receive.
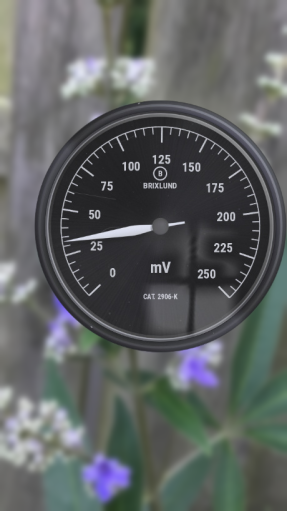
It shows value=32.5 unit=mV
